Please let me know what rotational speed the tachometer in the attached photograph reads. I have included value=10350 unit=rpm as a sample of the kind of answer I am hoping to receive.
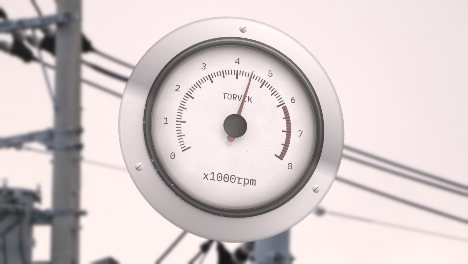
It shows value=4500 unit=rpm
